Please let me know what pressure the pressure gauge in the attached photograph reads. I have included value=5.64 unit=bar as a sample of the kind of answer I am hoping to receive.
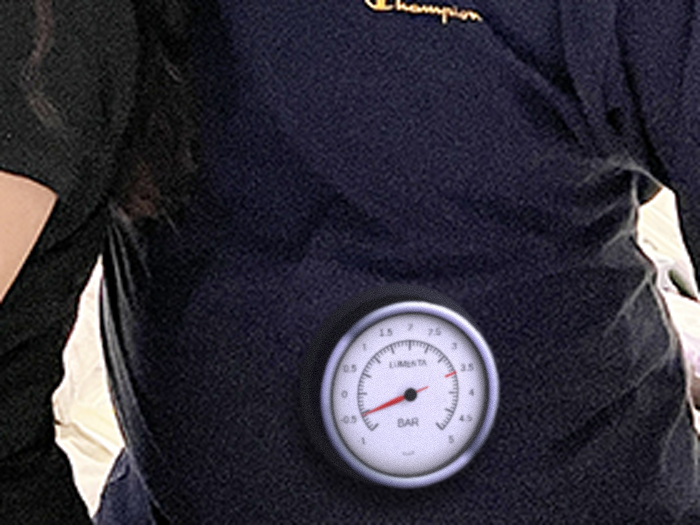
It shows value=-0.5 unit=bar
